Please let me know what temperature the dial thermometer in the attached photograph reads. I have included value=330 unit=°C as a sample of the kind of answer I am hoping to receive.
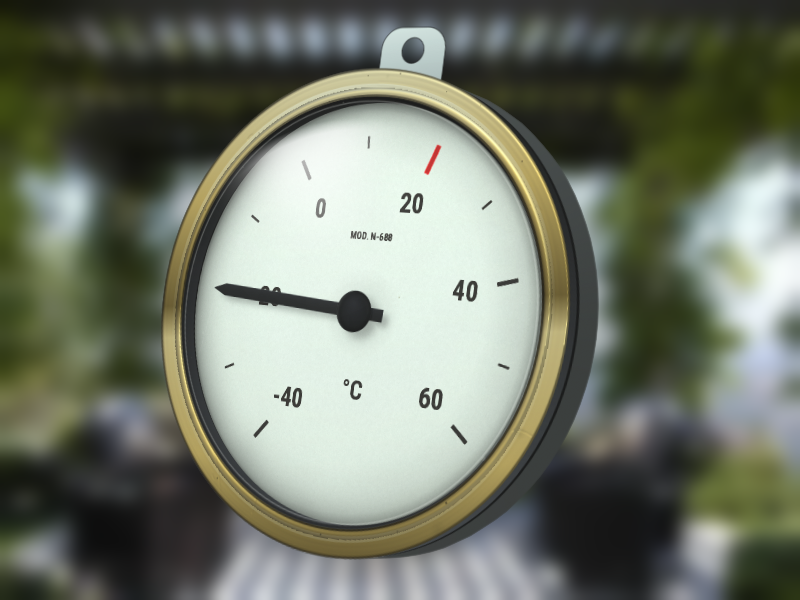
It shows value=-20 unit=°C
